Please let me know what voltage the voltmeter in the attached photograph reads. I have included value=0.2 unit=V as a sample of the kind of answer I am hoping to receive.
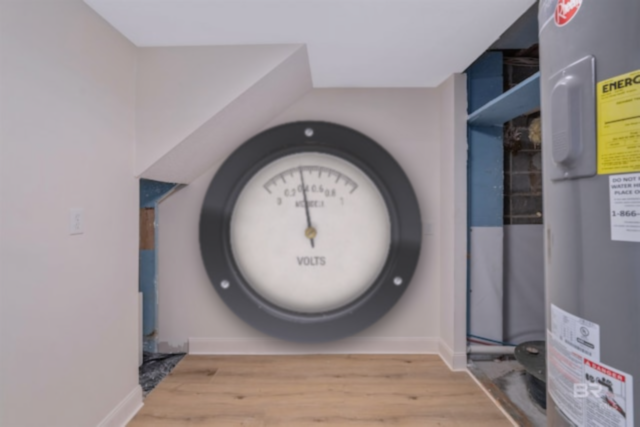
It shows value=0.4 unit=V
